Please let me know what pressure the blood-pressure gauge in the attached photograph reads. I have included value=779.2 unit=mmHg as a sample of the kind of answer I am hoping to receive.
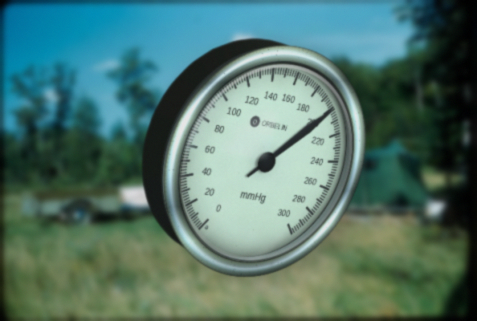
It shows value=200 unit=mmHg
